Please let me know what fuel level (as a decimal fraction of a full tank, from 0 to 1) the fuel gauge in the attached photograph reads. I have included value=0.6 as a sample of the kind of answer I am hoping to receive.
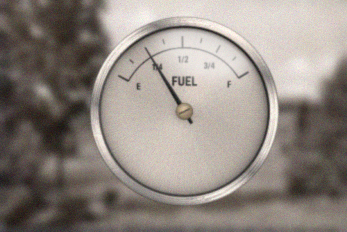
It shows value=0.25
